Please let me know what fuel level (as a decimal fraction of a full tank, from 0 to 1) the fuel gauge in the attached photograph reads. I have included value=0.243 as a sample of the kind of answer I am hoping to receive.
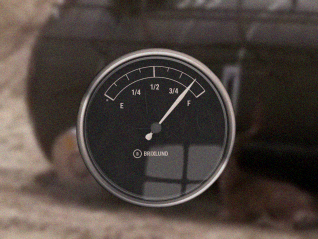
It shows value=0.875
